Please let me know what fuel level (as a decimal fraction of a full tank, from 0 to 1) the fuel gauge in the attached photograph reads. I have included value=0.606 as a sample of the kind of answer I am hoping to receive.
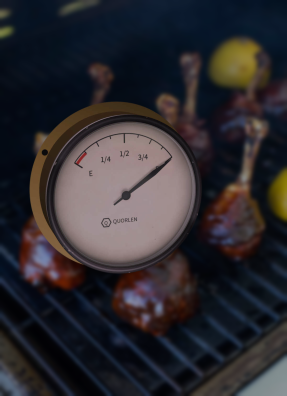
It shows value=1
